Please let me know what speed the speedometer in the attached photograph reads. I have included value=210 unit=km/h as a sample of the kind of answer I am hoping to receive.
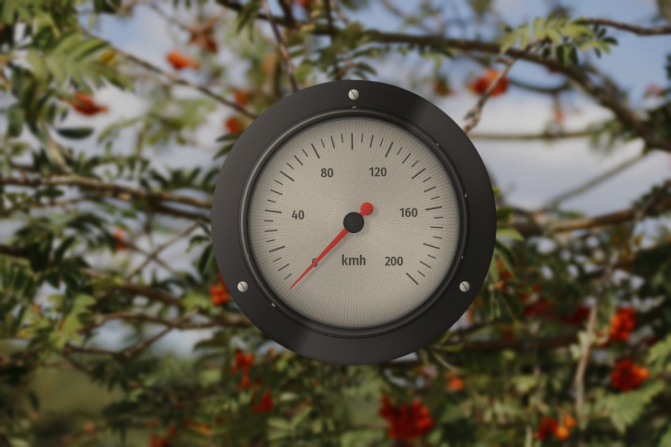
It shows value=0 unit=km/h
